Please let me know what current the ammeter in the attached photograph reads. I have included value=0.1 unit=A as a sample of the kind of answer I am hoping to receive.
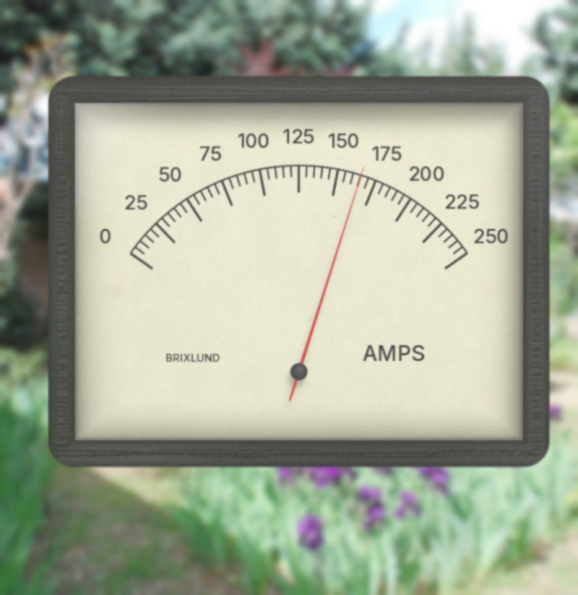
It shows value=165 unit=A
